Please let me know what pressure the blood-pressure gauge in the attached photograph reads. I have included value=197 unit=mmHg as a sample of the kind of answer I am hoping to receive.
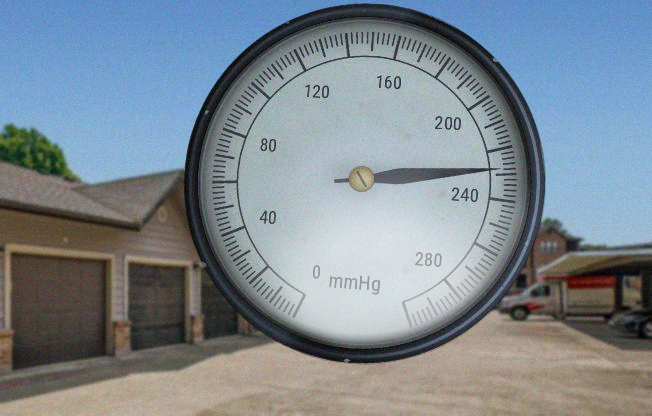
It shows value=228 unit=mmHg
